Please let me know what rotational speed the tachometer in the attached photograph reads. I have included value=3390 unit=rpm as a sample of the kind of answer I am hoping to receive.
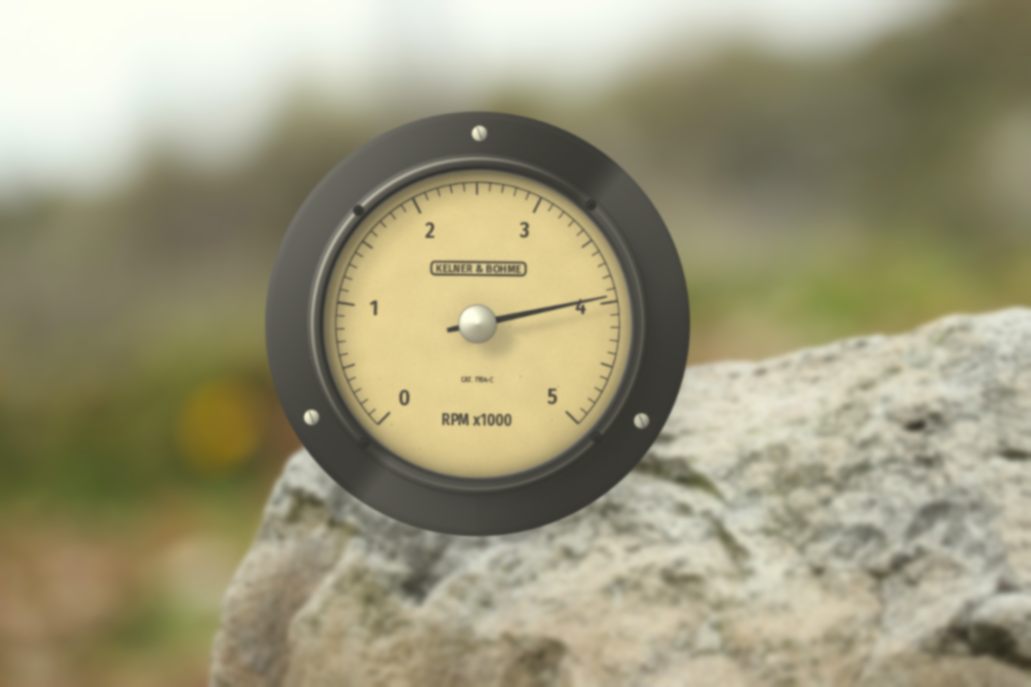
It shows value=3950 unit=rpm
